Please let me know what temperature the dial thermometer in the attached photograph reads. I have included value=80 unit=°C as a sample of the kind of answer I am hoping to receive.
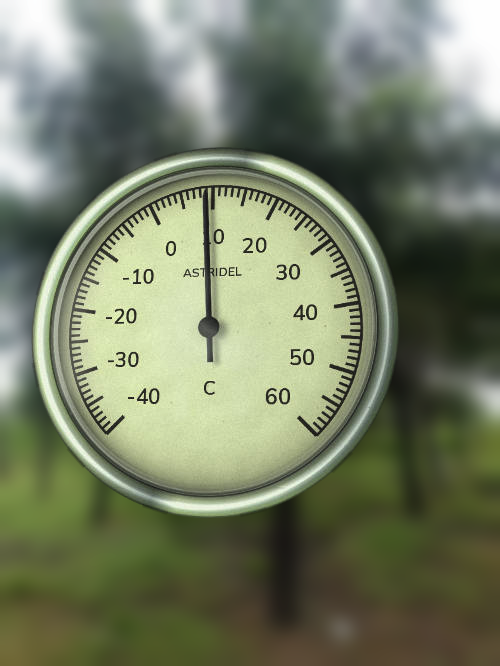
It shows value=9 unit=°C
